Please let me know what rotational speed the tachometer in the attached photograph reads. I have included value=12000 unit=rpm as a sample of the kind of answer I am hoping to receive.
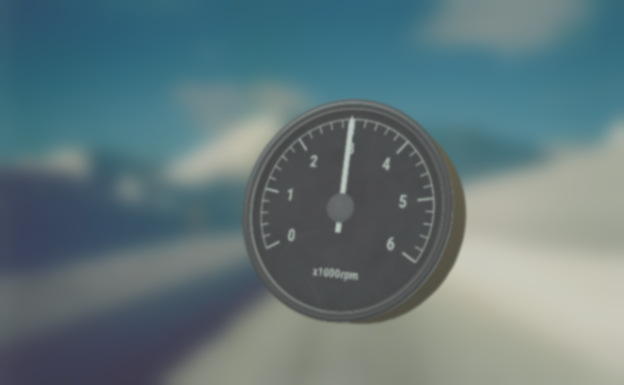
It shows value=3000 unit=rpm
